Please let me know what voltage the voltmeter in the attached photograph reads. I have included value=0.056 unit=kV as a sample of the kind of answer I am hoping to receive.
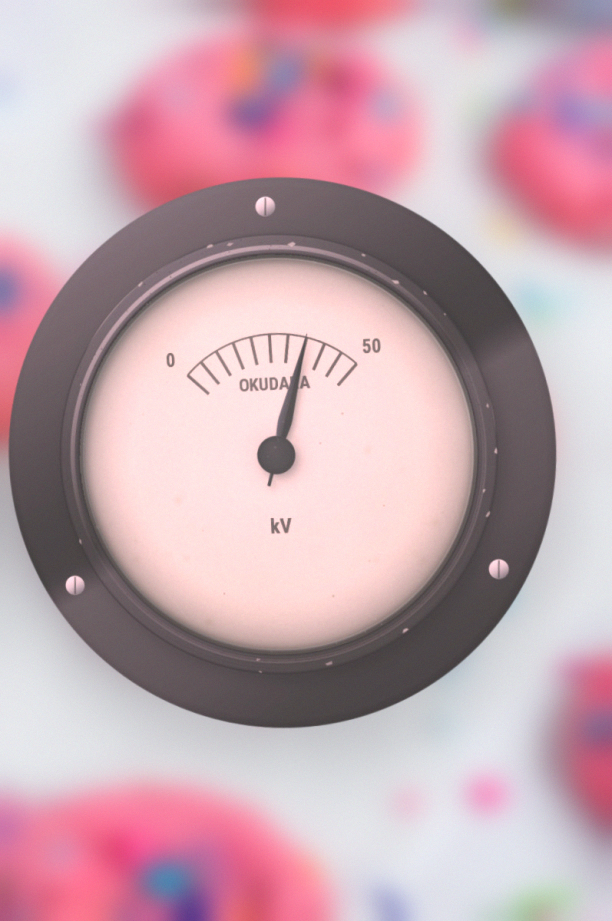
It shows value=35 unit=kV
